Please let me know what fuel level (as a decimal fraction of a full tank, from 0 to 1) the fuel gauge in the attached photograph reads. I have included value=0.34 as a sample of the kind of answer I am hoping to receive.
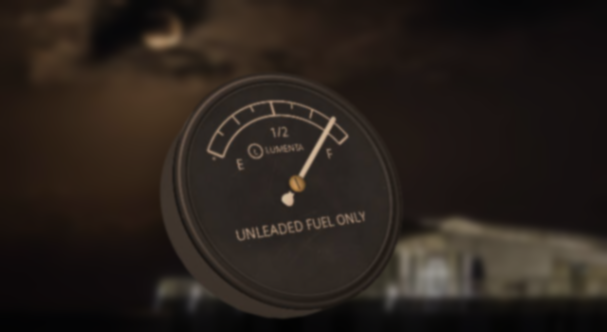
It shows value=0.875
